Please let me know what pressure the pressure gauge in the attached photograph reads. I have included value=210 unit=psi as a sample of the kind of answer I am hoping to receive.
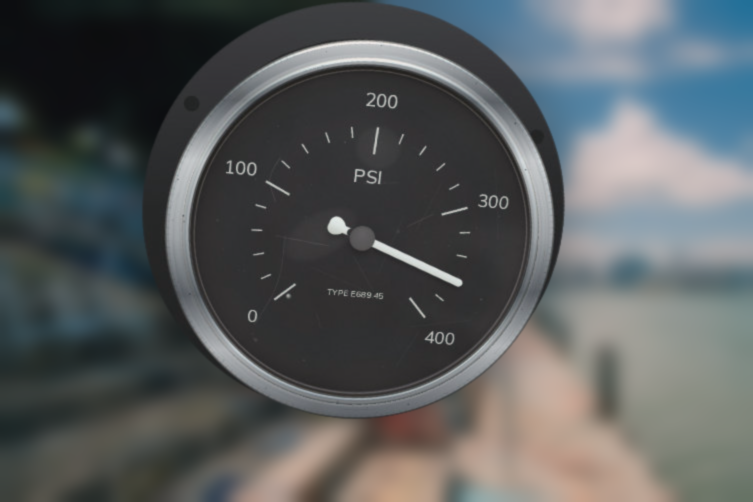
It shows value=360 unit=psi
